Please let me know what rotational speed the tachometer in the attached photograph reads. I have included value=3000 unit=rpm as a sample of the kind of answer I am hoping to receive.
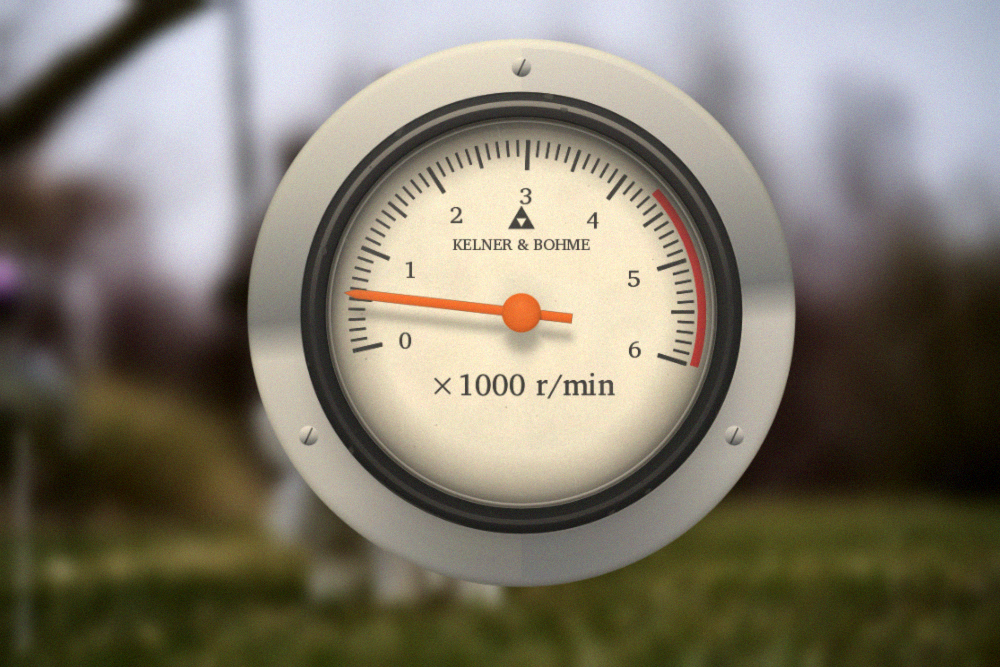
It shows value=550 unit=rpm
